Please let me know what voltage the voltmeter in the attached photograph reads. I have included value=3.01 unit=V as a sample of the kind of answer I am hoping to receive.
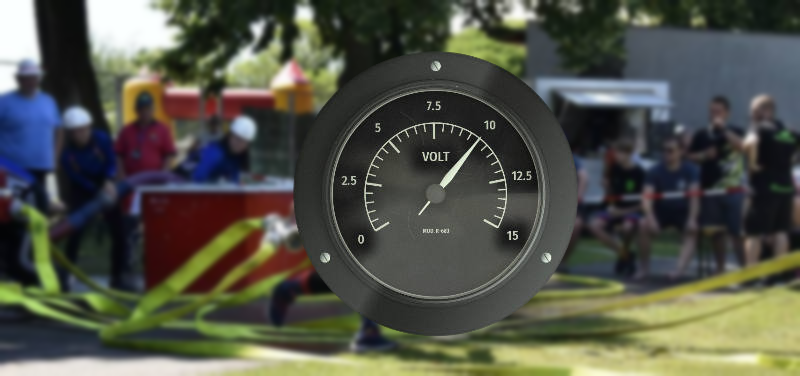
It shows value=10 unit=V
